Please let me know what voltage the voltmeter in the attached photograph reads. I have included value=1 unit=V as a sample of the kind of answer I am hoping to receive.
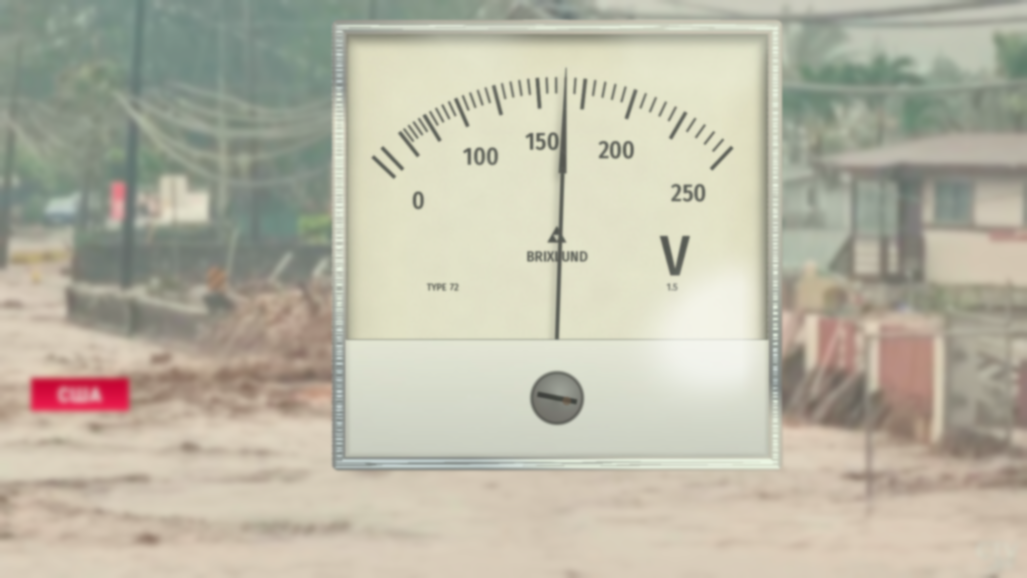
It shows value=165 unit=V
